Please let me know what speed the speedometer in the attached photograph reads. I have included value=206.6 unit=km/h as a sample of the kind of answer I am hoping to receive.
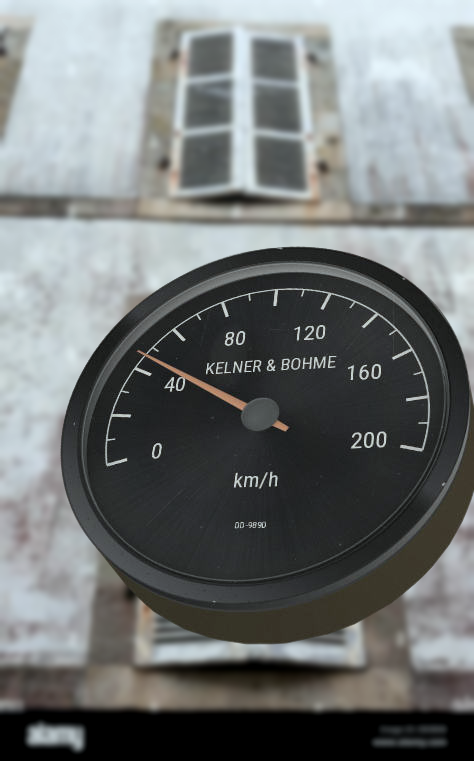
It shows value=45 unit=km/h
